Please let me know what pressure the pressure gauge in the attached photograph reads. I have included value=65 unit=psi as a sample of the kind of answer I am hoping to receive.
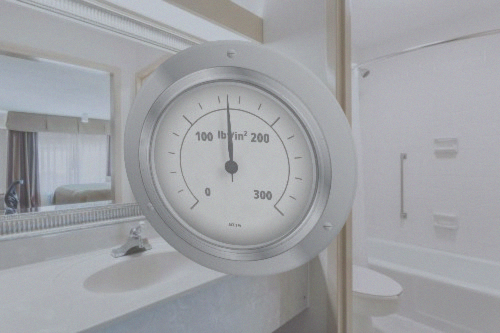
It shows value=150 unit=psi
